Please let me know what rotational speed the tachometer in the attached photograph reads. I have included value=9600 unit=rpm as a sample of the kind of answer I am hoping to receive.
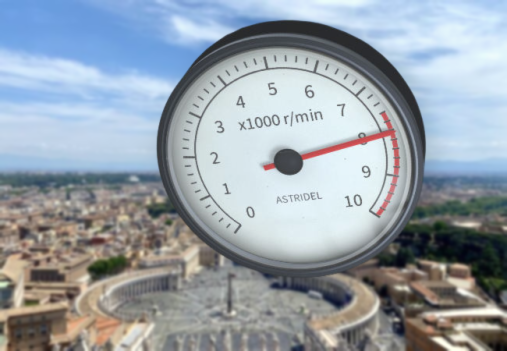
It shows value=8000 unit=rpm
